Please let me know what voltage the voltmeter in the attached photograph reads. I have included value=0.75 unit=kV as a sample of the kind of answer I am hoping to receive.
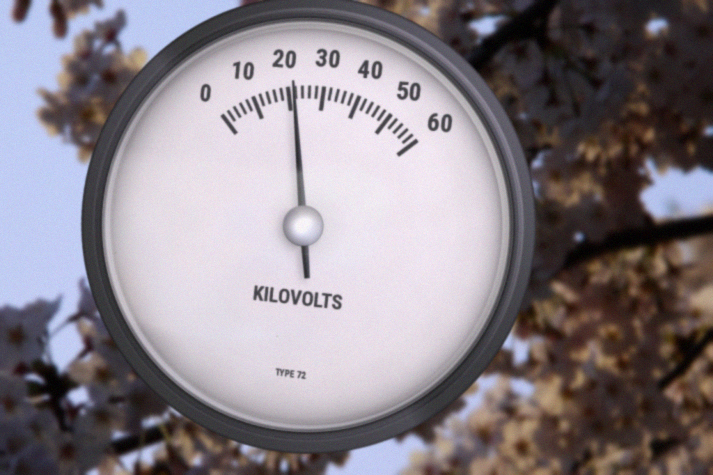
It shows value=22 unit=kV
